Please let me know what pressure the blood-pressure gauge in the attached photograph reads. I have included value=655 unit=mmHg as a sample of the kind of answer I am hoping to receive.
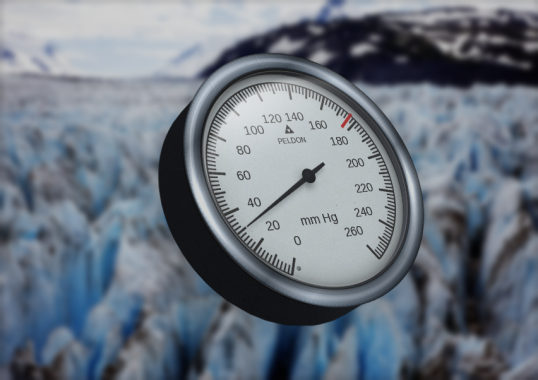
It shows value=30 unit=mmHg
